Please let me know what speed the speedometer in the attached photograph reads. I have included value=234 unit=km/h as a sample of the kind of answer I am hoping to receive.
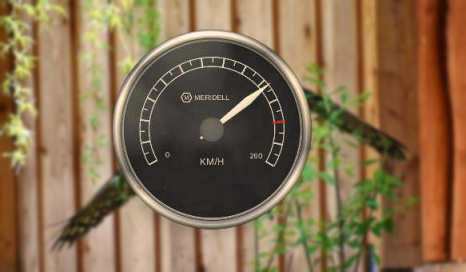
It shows value=185 unit=km/h
